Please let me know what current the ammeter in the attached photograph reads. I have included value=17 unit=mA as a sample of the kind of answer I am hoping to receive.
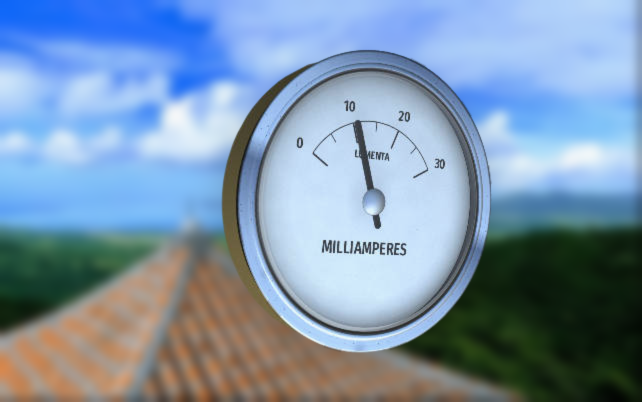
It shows value=10 unit=mA
